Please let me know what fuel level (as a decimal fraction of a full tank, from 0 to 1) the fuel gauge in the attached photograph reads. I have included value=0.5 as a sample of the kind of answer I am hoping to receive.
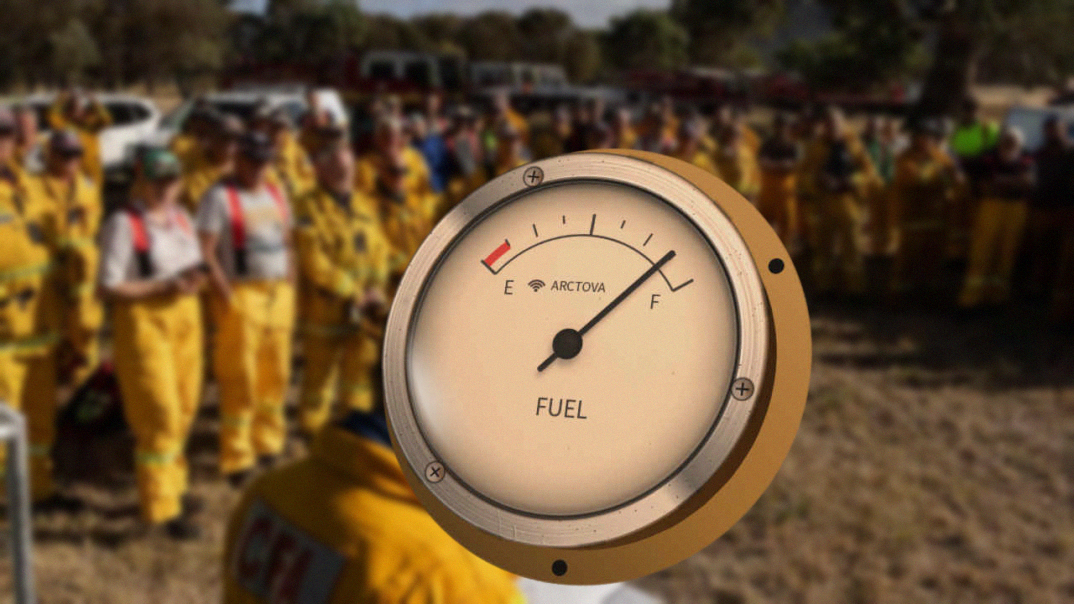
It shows value=0.875
